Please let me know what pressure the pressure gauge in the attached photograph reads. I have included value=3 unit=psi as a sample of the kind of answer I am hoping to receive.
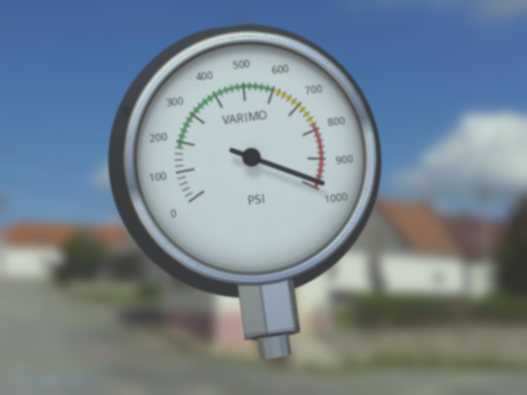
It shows value=980 unit=psi
